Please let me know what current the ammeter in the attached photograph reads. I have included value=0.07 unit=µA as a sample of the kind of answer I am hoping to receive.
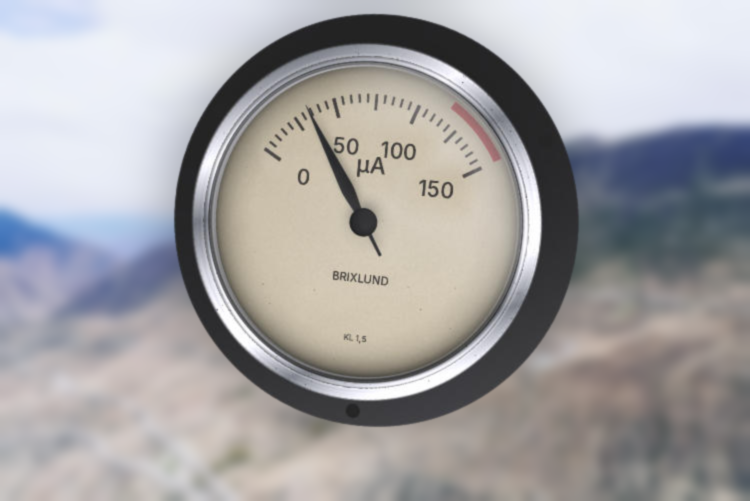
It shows value=35 unit=µA
